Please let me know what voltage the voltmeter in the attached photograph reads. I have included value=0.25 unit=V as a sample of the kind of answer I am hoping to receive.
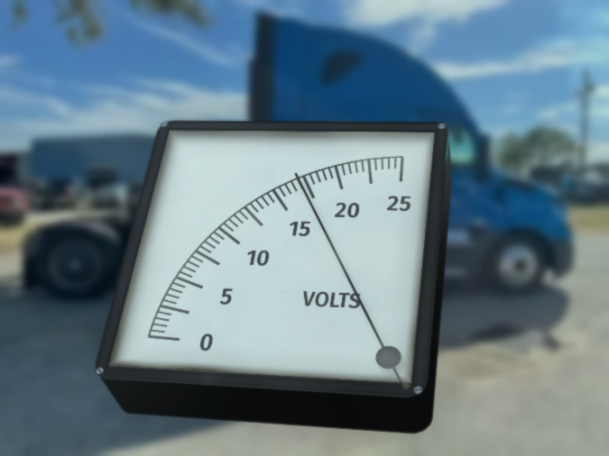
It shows value=17 unit=V
